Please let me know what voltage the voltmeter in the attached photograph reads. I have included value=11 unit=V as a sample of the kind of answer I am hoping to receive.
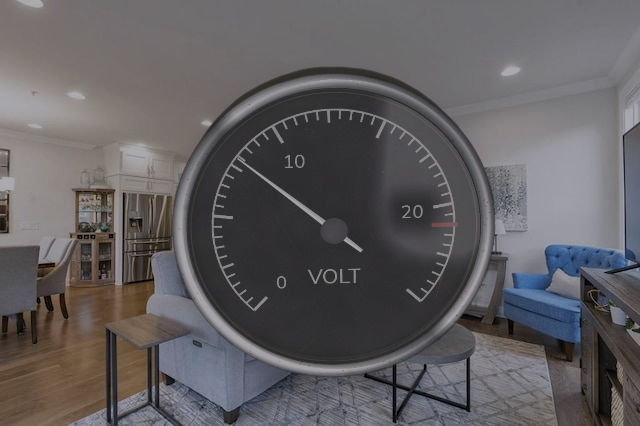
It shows value=8 unit=V
